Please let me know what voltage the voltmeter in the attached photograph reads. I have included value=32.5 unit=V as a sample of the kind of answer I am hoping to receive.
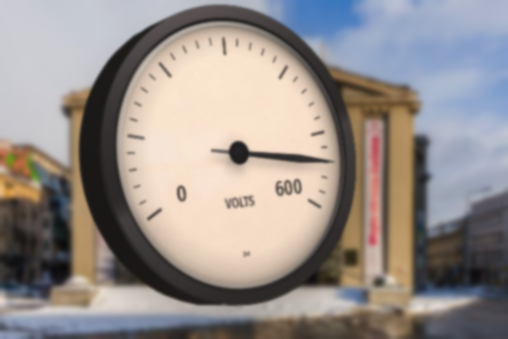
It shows value=540 unit=V
